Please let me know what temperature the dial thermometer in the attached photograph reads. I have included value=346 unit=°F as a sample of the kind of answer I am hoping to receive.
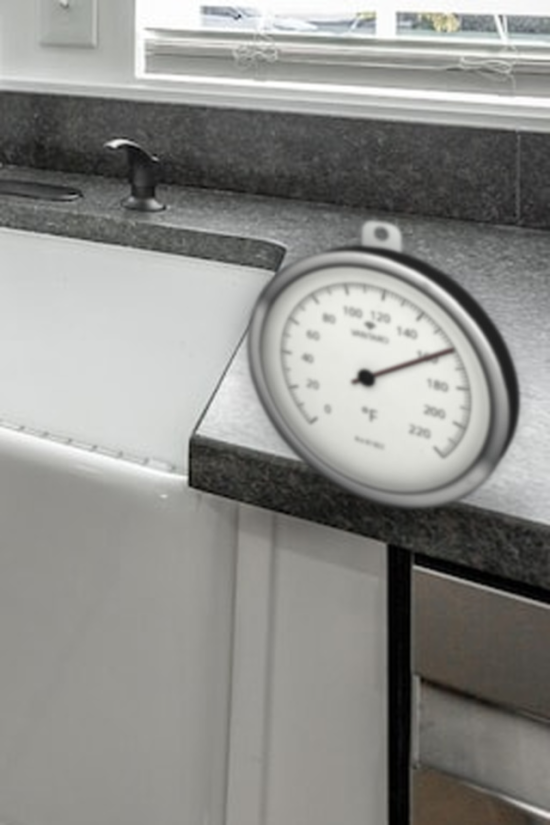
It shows value=160 unit=°F
